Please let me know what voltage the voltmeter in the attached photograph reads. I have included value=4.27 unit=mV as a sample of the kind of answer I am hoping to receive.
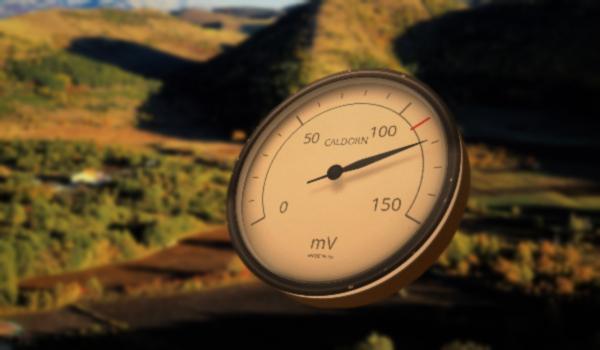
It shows value=120 unit=mV
